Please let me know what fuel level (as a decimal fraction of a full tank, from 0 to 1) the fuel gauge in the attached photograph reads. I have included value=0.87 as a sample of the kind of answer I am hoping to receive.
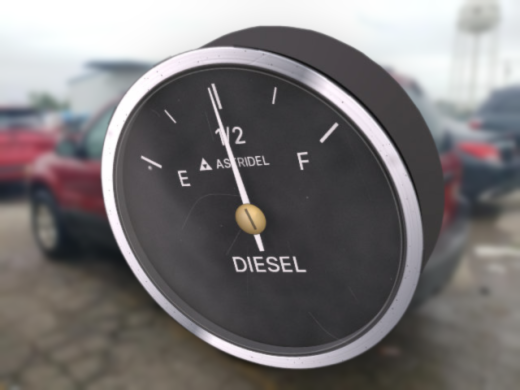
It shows value=0.5
